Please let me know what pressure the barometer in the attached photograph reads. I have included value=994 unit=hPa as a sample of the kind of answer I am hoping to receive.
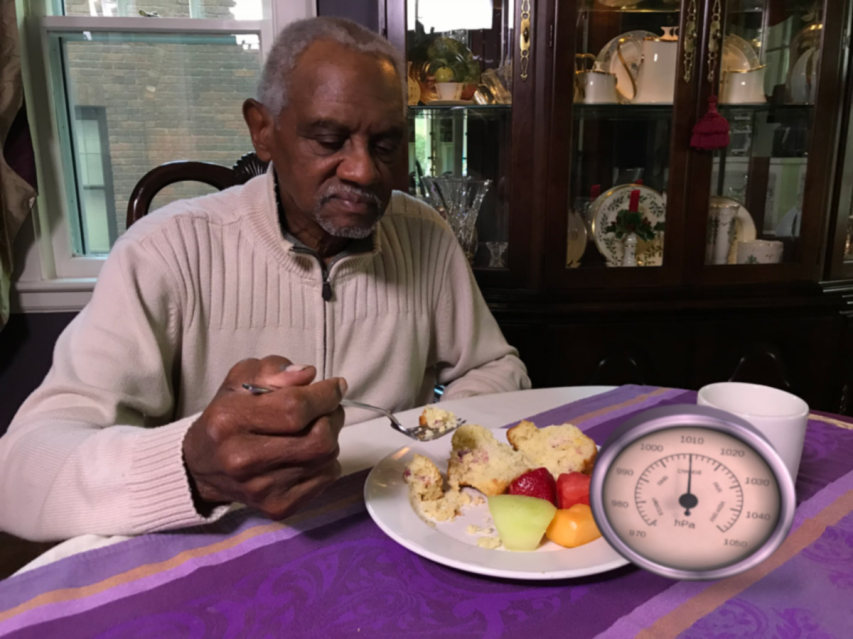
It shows value=1010 unit=hPa
